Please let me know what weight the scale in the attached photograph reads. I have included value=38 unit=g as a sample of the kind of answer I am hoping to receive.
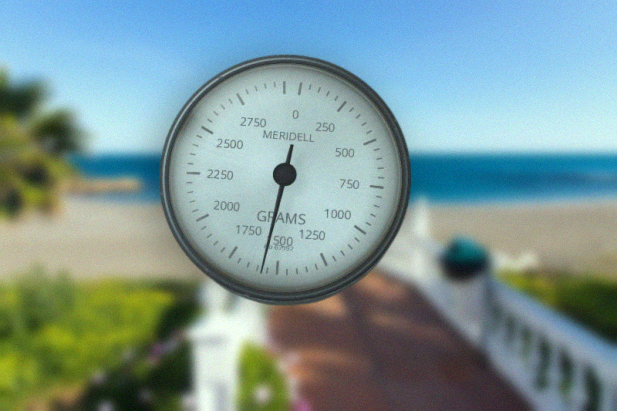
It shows value=1575 unit=g
